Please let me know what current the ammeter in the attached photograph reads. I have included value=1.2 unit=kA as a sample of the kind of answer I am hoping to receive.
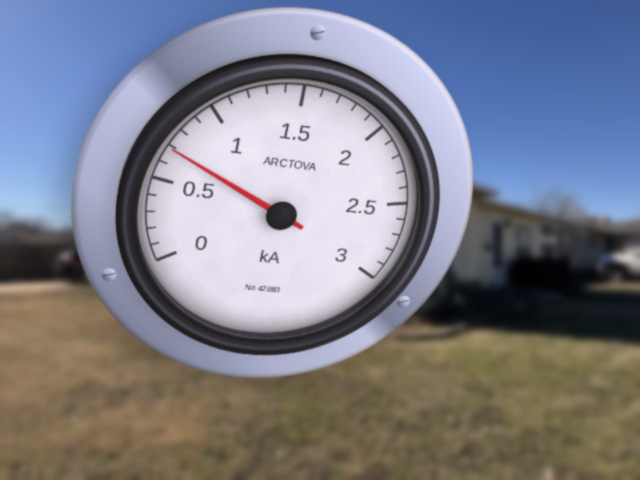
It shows value=0.7 unit=kA
